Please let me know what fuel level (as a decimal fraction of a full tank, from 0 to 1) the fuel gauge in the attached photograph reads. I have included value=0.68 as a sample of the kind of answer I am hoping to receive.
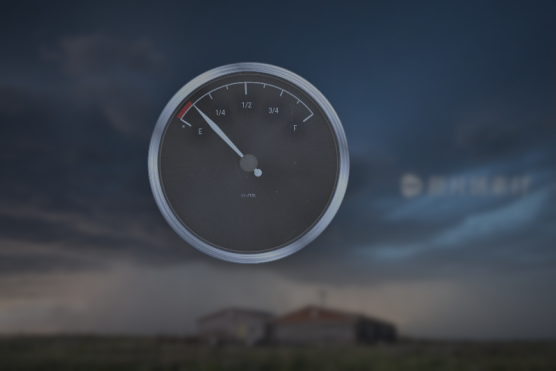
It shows value=0.125
